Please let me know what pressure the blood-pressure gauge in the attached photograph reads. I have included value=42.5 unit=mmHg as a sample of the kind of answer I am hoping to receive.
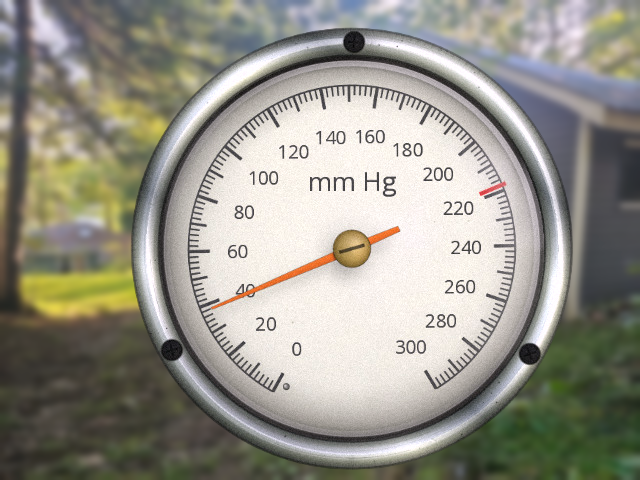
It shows value=38 unit=mmHg
